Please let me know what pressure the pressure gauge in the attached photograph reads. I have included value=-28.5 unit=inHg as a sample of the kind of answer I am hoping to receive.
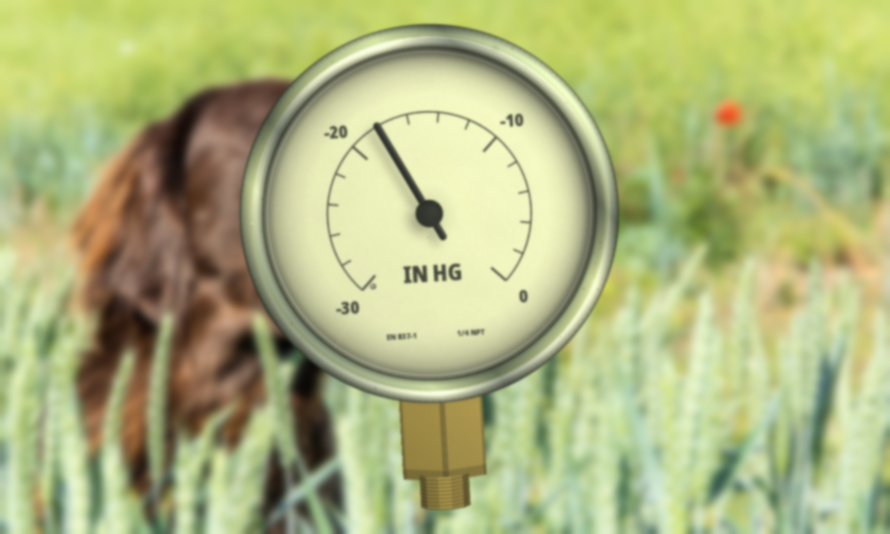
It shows value=-18 unit=inHg
